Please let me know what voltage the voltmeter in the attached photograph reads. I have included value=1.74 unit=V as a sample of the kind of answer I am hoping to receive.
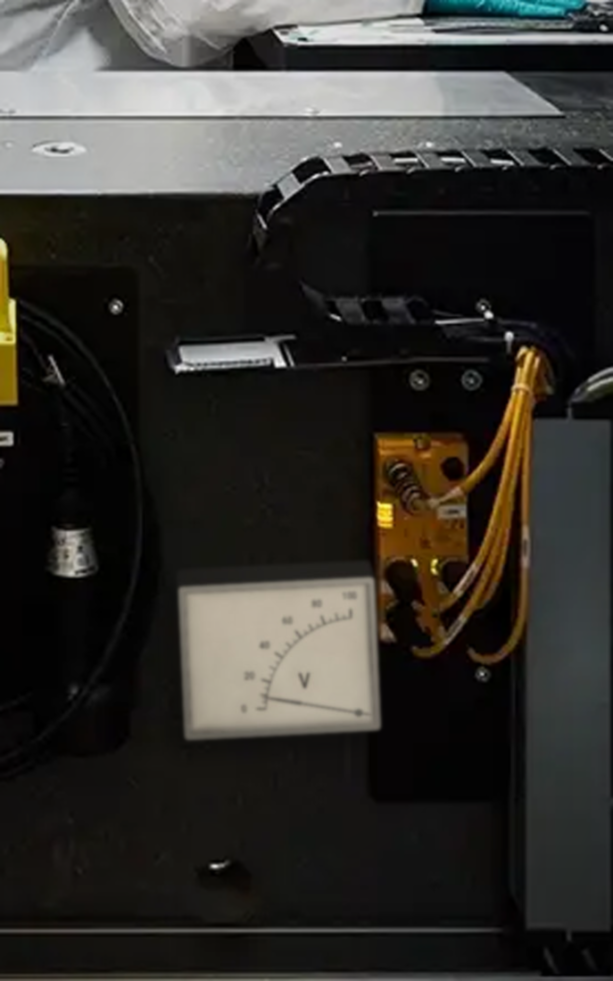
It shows value=10 unit=V
